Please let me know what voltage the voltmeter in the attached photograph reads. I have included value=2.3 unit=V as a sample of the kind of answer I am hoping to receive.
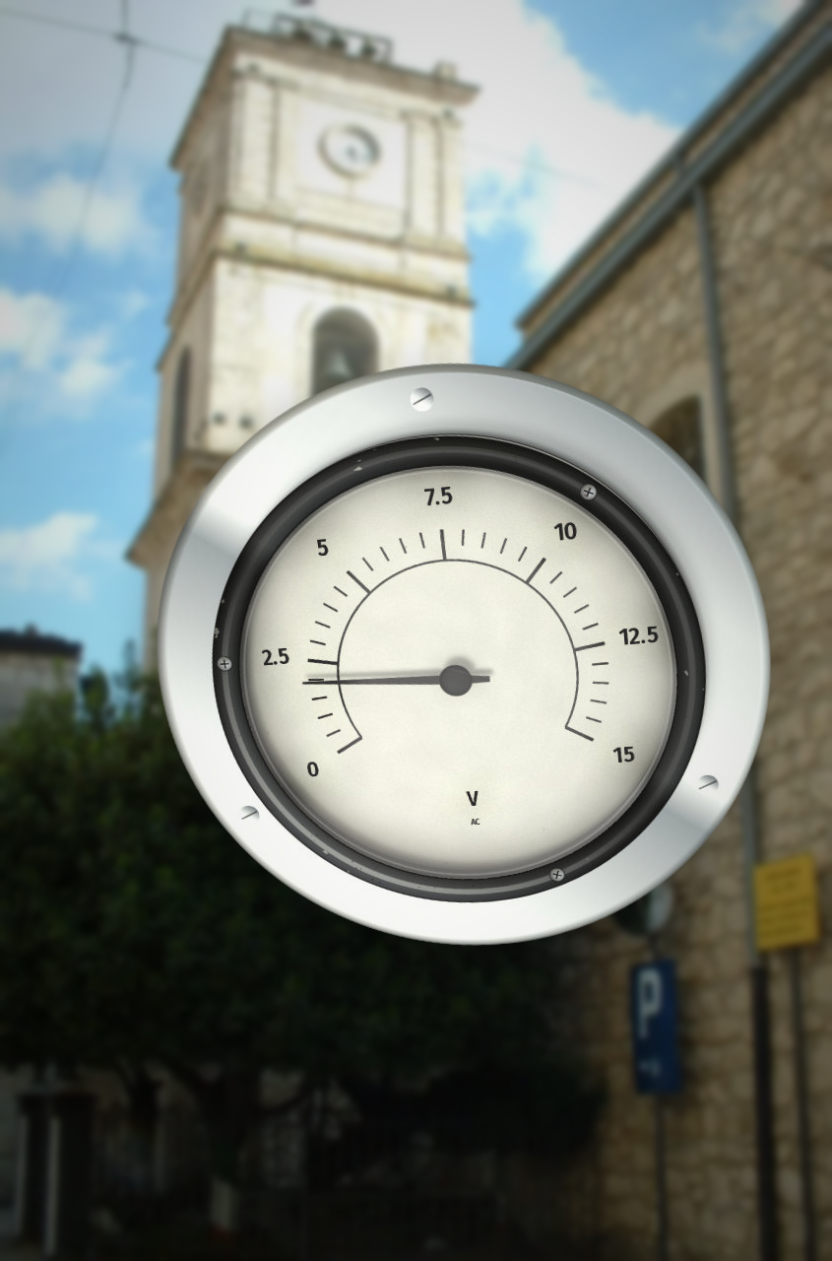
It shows value=2 unit=V
